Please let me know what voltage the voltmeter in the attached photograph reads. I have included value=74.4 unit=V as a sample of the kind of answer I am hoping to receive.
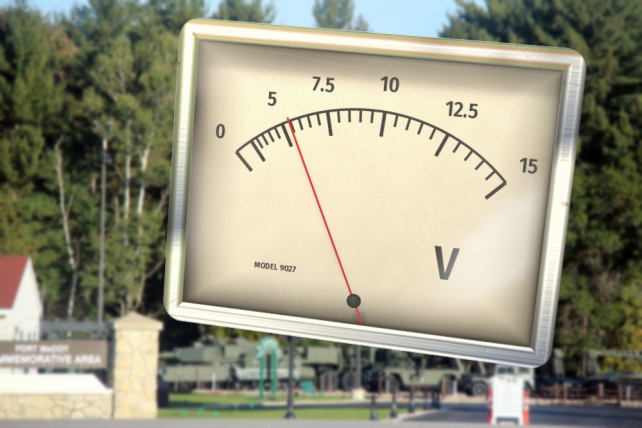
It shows value=5.5 unit=V
